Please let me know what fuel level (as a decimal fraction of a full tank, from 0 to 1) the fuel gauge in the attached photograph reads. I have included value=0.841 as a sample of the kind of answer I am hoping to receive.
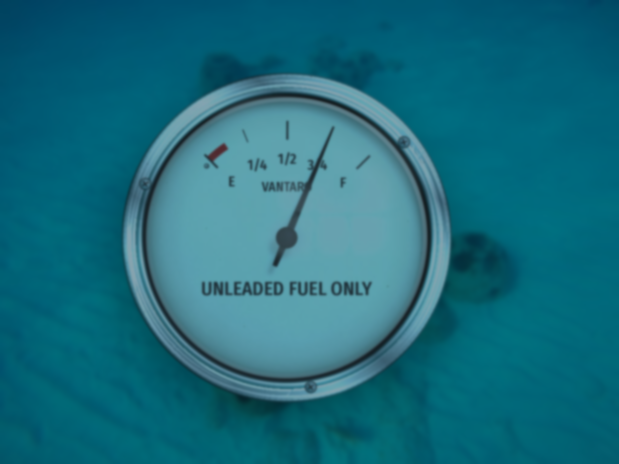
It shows value=0.75
